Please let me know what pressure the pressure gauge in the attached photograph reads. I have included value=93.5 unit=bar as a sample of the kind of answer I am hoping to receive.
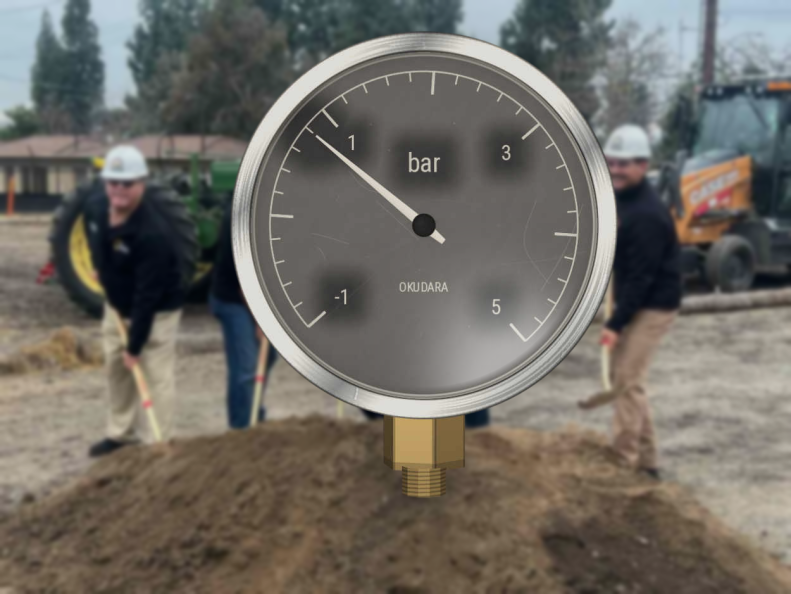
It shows value=0.8 unit=bar
